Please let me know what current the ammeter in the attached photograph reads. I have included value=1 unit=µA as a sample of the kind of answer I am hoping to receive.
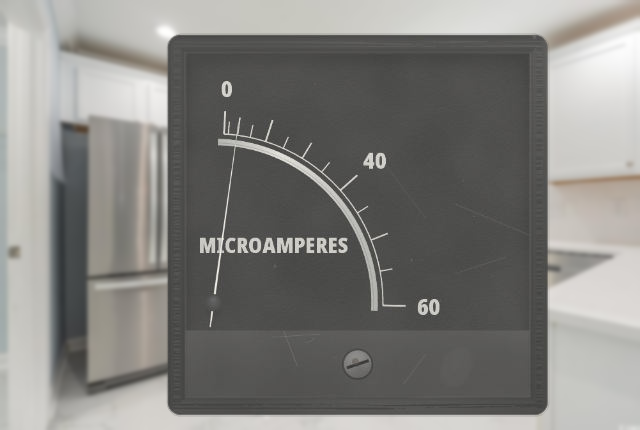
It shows value=10 unit=µA
